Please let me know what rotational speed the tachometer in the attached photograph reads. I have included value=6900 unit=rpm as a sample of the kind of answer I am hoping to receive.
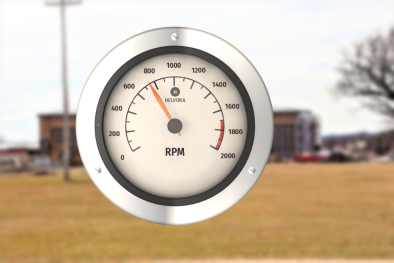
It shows value=750 unit=rpm
